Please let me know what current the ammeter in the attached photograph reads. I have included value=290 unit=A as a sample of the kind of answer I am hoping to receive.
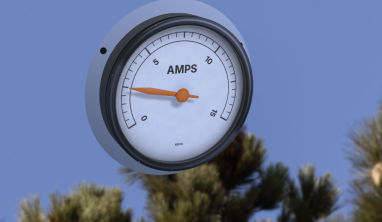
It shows value=2.5 unit=A
